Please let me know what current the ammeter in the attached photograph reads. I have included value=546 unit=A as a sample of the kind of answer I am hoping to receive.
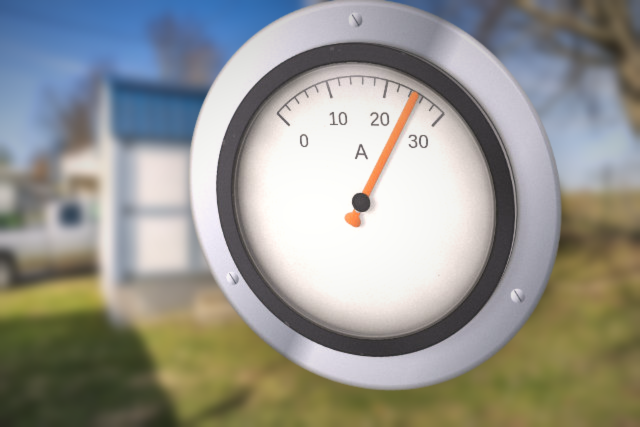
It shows value=25 unit=A
